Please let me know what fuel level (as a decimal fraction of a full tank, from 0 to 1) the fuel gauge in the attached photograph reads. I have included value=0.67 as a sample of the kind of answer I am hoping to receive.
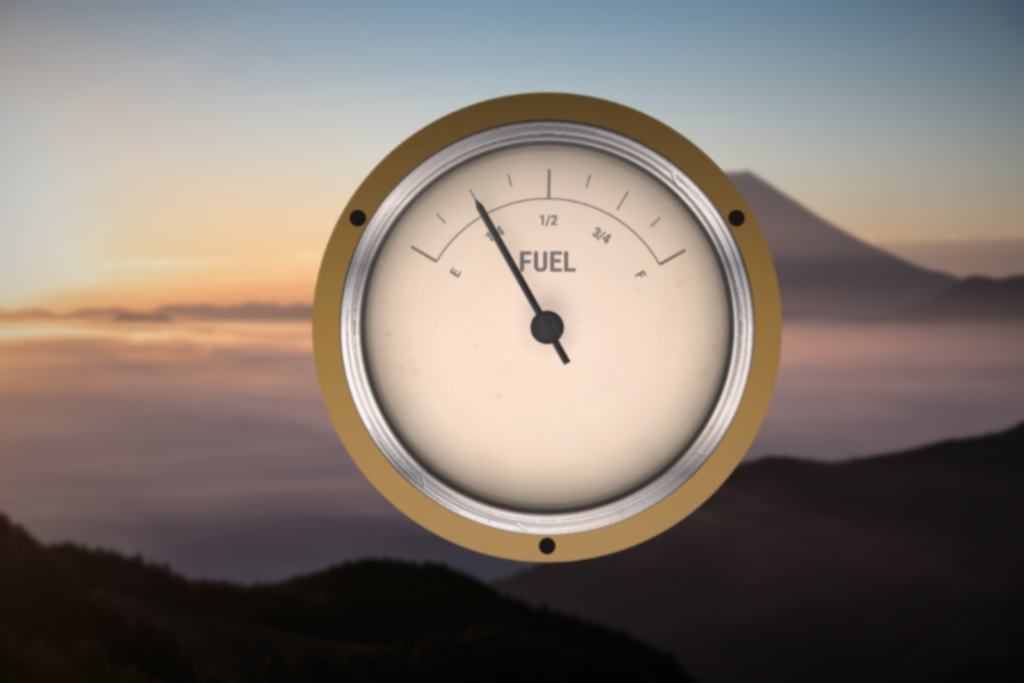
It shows value=0.25
